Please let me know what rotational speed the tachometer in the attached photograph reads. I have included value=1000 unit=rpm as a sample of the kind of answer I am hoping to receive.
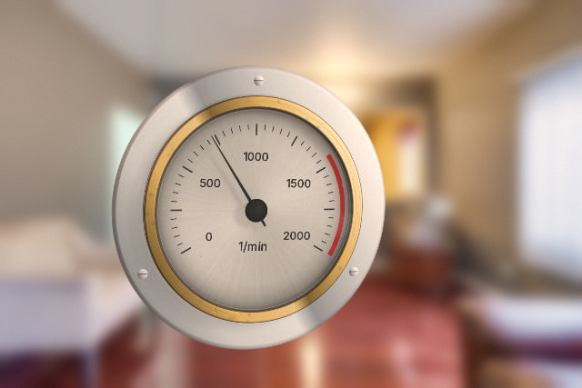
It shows value=725 unit=rpm
